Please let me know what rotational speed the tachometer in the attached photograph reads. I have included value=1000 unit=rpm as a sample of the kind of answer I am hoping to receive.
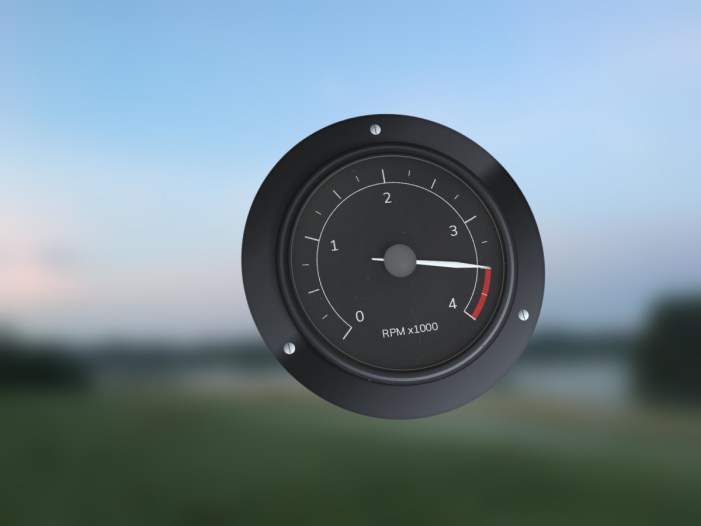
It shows value=3500 unit=rpm
